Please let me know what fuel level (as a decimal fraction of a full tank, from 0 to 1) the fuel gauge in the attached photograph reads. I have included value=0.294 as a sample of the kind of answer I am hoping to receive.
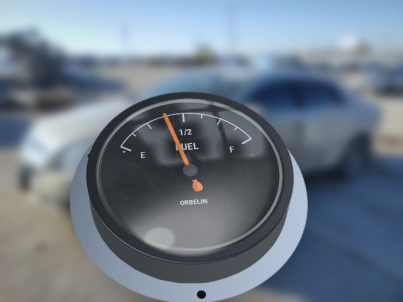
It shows value=0.375
